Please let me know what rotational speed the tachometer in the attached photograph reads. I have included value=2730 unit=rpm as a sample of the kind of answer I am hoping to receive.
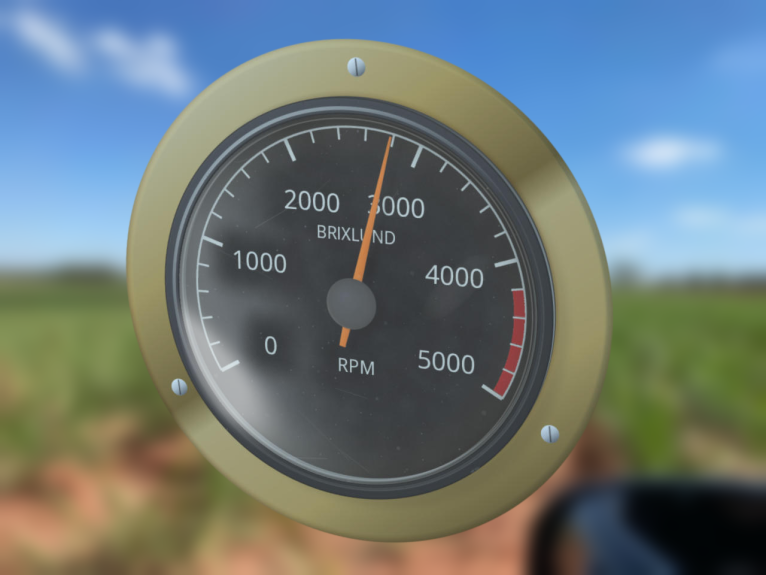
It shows value=2800 unit=rpm
